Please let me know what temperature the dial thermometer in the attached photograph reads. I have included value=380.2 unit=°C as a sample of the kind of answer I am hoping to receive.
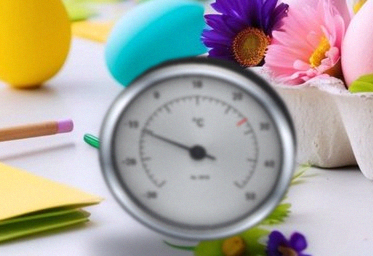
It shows value=-10 unit=°C
